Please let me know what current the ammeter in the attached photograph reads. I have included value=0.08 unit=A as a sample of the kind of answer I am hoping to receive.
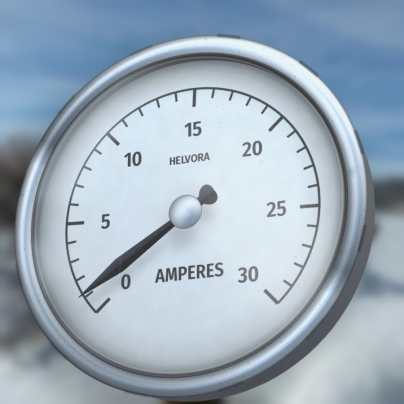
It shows value=1 unit=A
